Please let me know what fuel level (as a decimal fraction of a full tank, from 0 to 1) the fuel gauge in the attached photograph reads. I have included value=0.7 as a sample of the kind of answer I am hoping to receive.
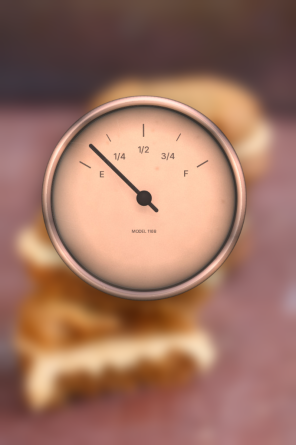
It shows value=0.125
